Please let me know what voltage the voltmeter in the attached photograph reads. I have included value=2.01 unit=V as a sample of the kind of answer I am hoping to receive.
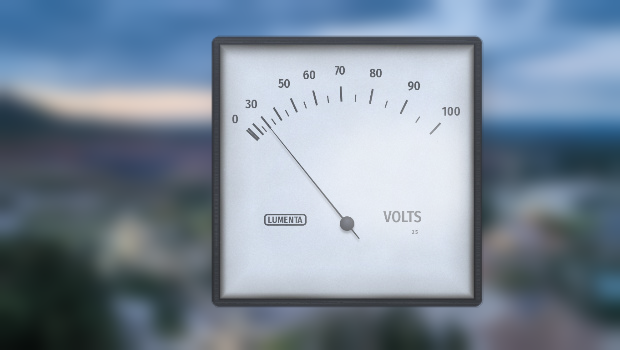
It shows value=30 unit=V
